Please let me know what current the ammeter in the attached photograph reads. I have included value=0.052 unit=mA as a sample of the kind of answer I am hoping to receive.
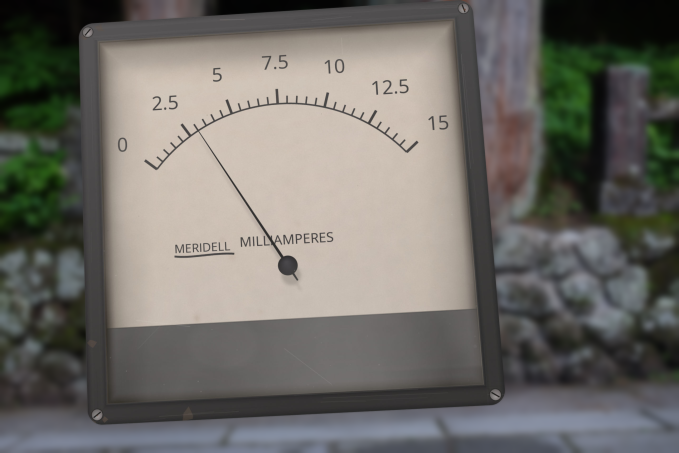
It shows value=3 unit=mA
